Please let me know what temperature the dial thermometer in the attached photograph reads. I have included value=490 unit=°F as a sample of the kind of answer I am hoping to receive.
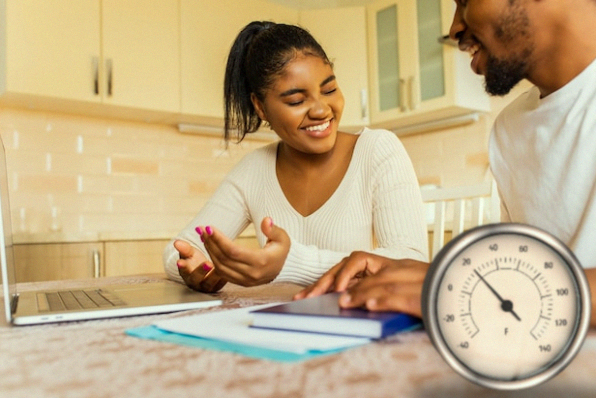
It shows value=20 unit=°F
